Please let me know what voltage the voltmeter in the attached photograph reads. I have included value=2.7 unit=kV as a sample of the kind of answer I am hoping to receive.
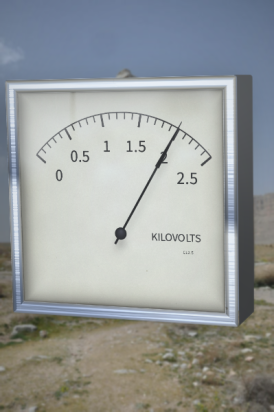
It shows value=2 unit=kV
